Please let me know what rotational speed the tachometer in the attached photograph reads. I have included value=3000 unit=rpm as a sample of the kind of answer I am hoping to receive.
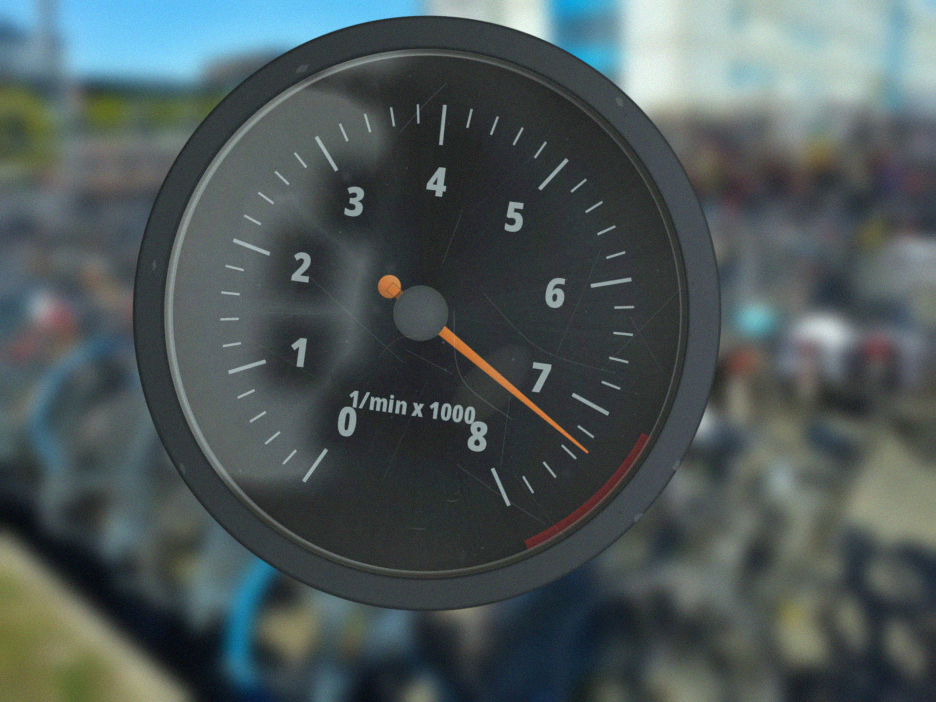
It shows value=7300 unit=rpm
